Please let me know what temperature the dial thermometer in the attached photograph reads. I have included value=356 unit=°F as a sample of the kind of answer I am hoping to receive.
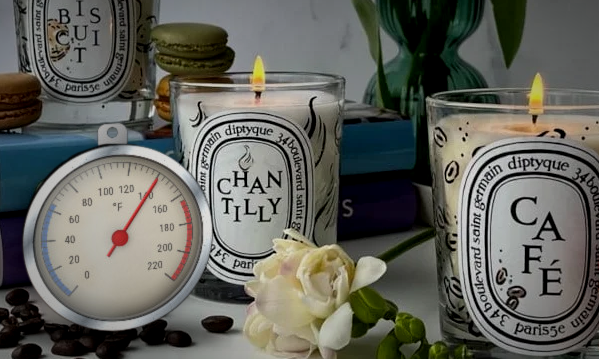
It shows value=140 unit=°F
